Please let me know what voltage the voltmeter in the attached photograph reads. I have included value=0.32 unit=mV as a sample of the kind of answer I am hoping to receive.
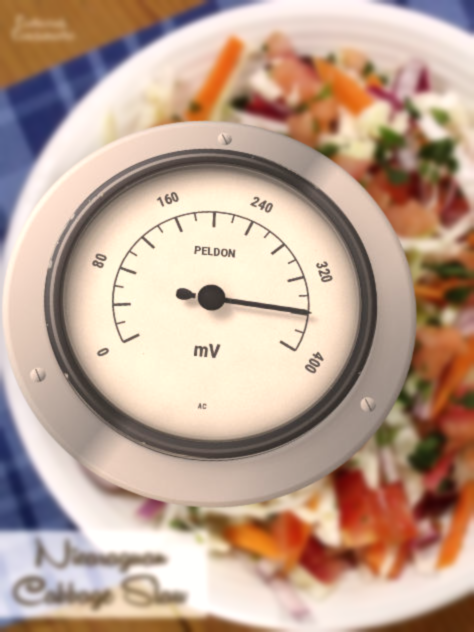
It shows value=360 unit=mV
